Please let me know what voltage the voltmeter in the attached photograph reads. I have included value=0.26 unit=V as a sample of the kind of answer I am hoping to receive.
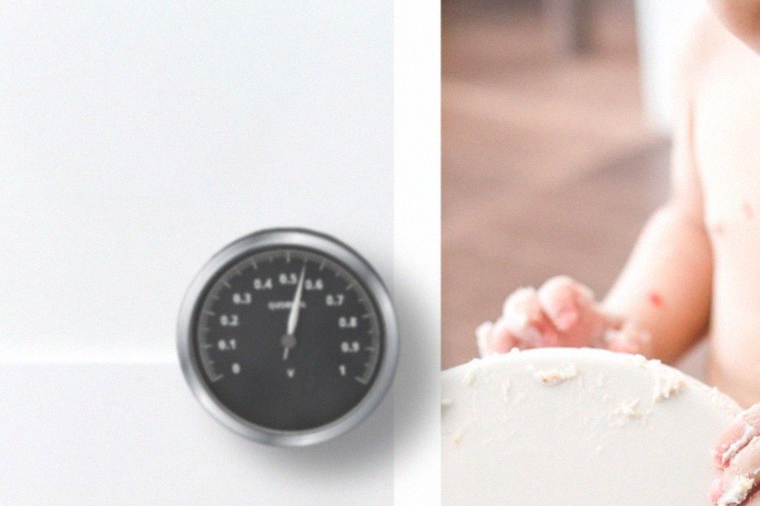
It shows value=0.55 unit=V
